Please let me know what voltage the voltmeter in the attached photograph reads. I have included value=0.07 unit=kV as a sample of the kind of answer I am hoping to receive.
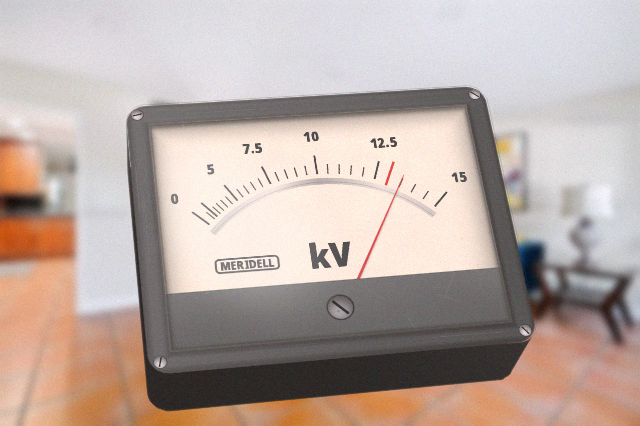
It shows value=13.5 unit=kV
